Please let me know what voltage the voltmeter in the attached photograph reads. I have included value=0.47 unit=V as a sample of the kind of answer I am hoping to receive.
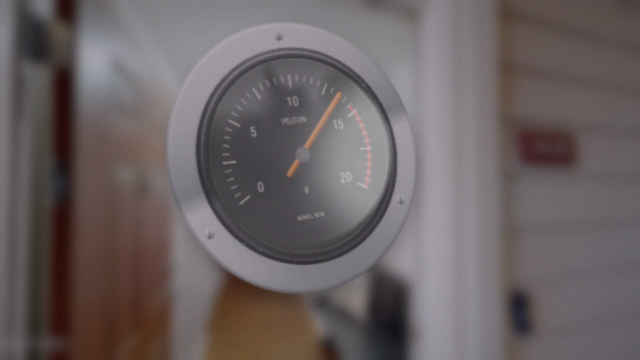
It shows value=13.5 unit=V
